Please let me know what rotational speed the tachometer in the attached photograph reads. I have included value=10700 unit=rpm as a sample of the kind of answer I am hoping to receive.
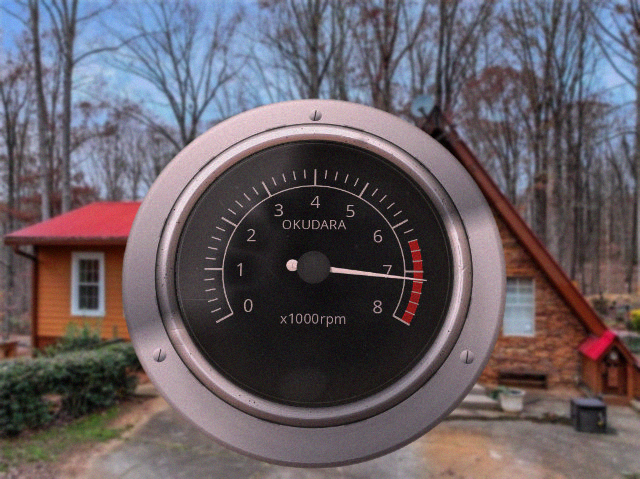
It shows value=7200 unit=rpm
